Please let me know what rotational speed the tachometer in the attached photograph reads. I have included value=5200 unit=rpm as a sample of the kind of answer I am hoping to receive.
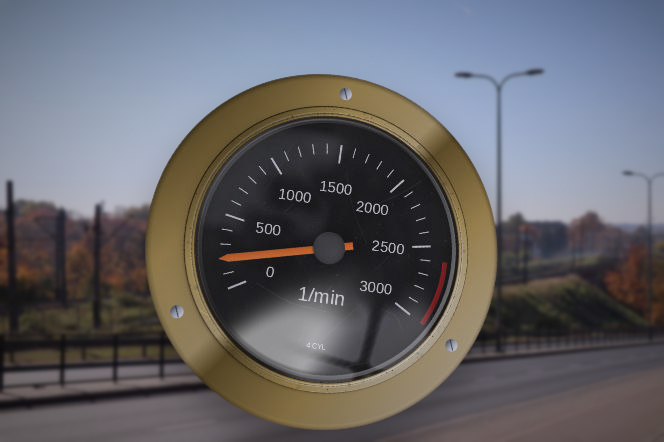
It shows value=200 unit=rpm
